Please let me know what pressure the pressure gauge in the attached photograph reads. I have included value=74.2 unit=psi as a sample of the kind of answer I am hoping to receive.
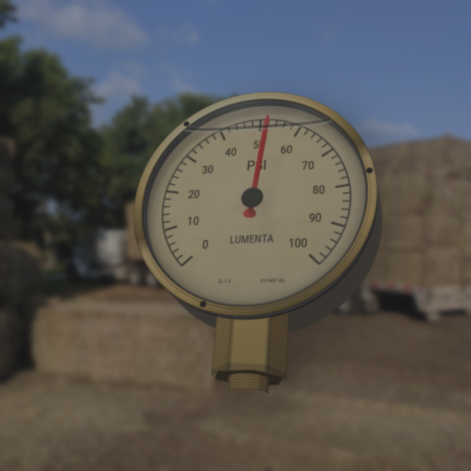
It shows value=52 unit=psi
